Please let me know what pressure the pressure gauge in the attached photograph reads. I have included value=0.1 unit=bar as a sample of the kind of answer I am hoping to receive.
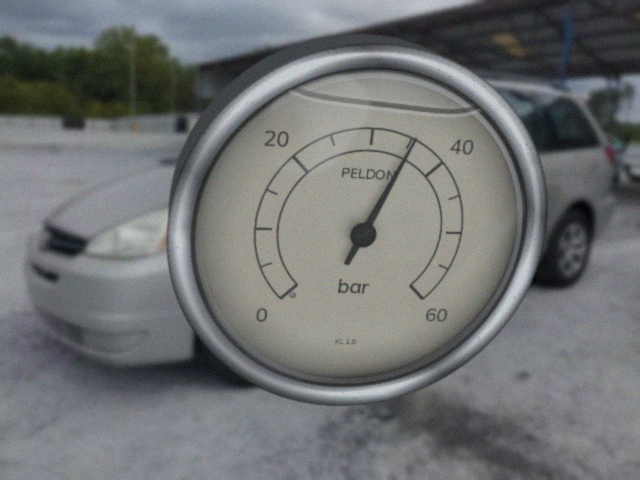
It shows value=35 unit=bar
